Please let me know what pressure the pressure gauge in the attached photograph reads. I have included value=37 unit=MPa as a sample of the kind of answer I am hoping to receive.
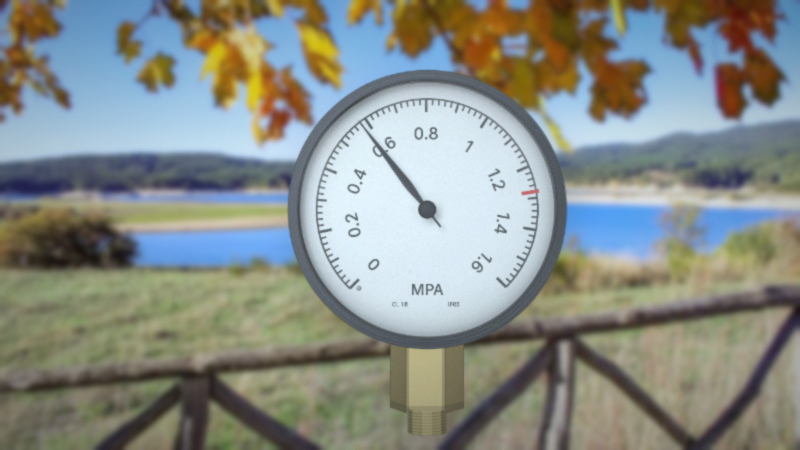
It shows value=0.58 unit=MPa
